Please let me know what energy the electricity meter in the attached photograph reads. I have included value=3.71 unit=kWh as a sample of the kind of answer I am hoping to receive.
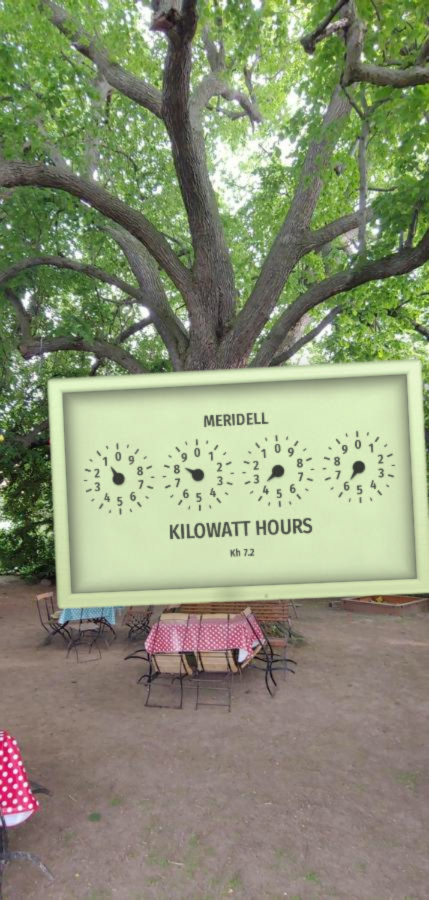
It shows value=836 unit=kWh
